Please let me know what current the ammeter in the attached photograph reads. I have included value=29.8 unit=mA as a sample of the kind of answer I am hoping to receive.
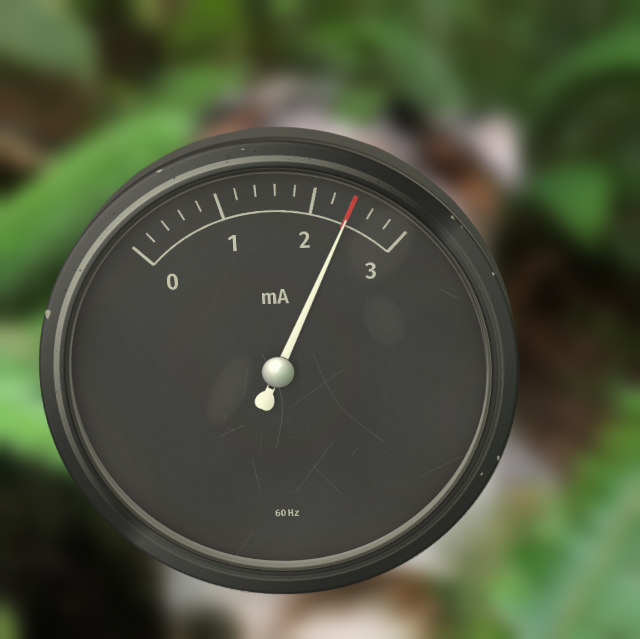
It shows value=2.4 unit=mA
